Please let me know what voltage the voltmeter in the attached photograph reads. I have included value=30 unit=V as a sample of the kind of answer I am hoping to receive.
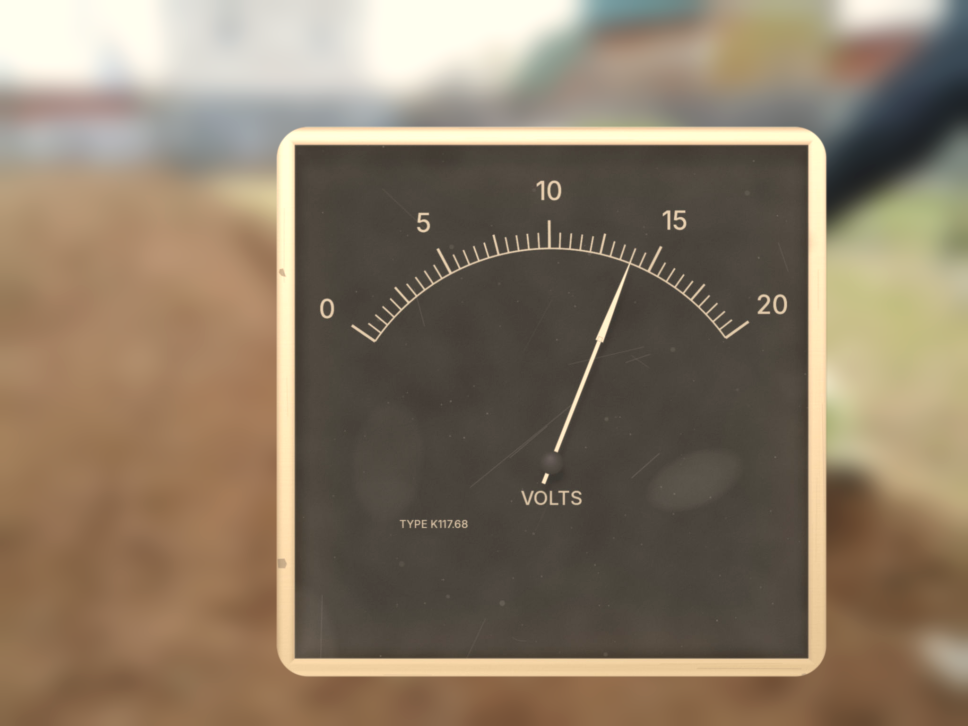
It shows value=14 unit=V
